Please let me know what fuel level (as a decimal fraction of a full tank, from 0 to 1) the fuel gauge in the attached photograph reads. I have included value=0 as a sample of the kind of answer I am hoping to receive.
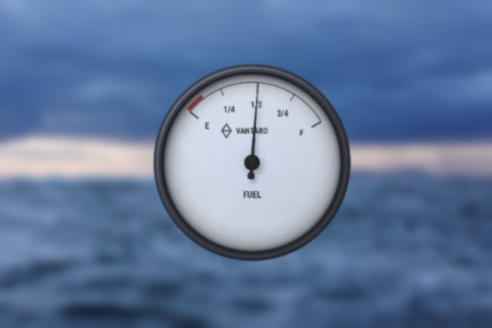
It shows value=0.5
